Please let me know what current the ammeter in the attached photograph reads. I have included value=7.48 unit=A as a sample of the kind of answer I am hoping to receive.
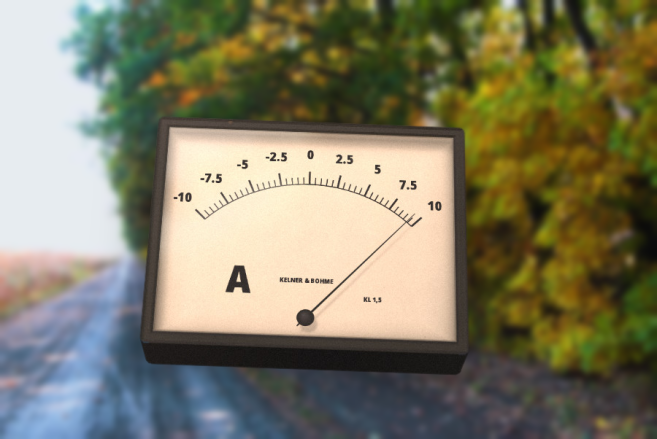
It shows value=9.5 unit=A
